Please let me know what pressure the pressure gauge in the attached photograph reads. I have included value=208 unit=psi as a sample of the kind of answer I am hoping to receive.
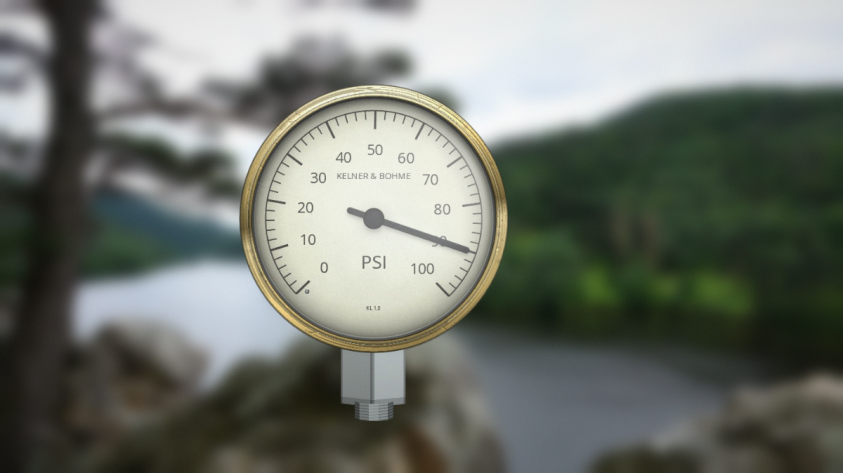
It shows value=90 unit=psi
